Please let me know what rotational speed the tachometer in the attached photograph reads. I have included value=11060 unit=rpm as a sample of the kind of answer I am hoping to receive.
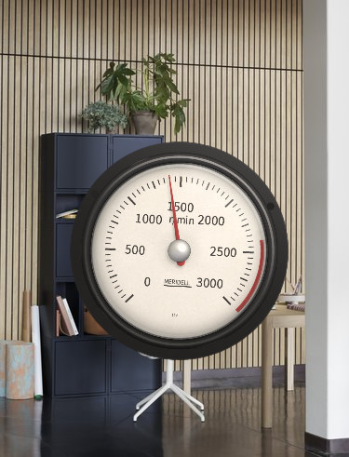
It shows value=1400 unit=rpm
